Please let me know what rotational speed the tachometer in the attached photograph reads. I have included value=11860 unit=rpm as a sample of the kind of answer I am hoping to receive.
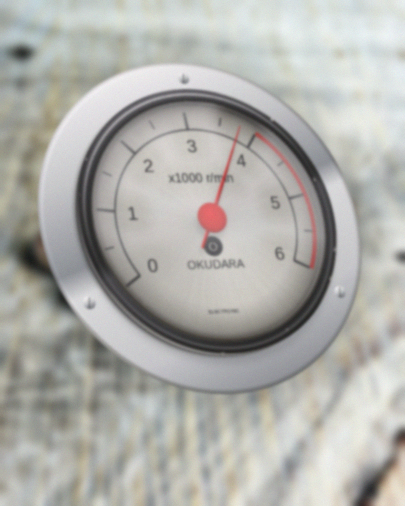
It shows value=3750 unit=rpm
